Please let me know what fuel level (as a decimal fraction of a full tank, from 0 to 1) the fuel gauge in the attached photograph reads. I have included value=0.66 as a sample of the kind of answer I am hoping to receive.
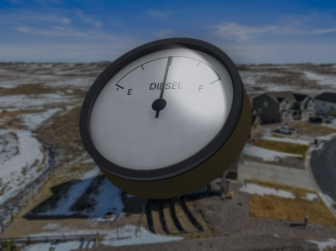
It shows value=0.5
